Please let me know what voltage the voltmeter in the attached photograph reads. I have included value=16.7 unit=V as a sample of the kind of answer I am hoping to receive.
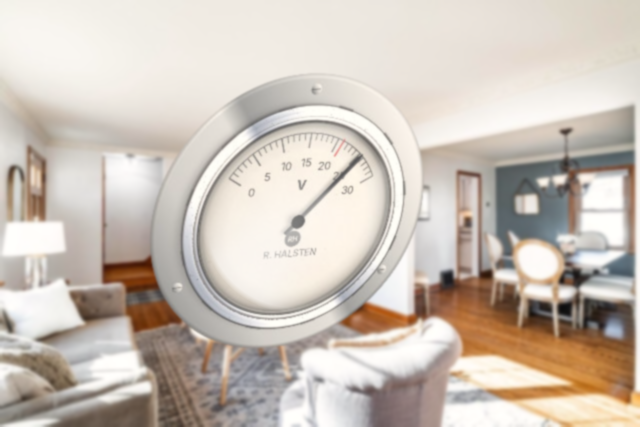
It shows value=25 unit=V
